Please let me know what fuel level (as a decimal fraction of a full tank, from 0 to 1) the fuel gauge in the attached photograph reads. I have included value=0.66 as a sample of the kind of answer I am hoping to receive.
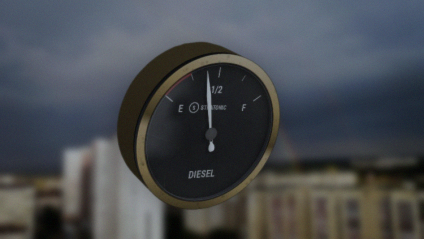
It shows value=0.375
